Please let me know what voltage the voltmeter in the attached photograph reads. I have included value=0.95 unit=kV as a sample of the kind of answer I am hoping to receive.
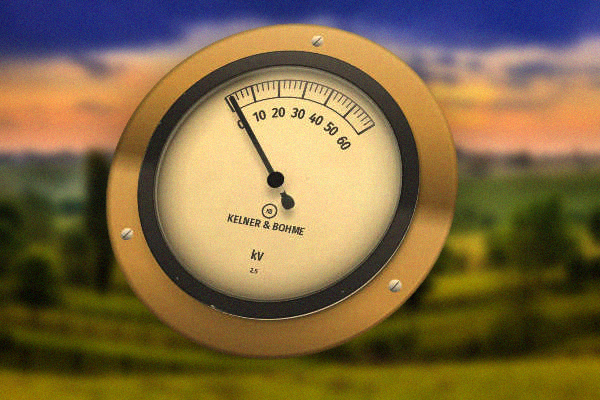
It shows value=2 unit=kV
